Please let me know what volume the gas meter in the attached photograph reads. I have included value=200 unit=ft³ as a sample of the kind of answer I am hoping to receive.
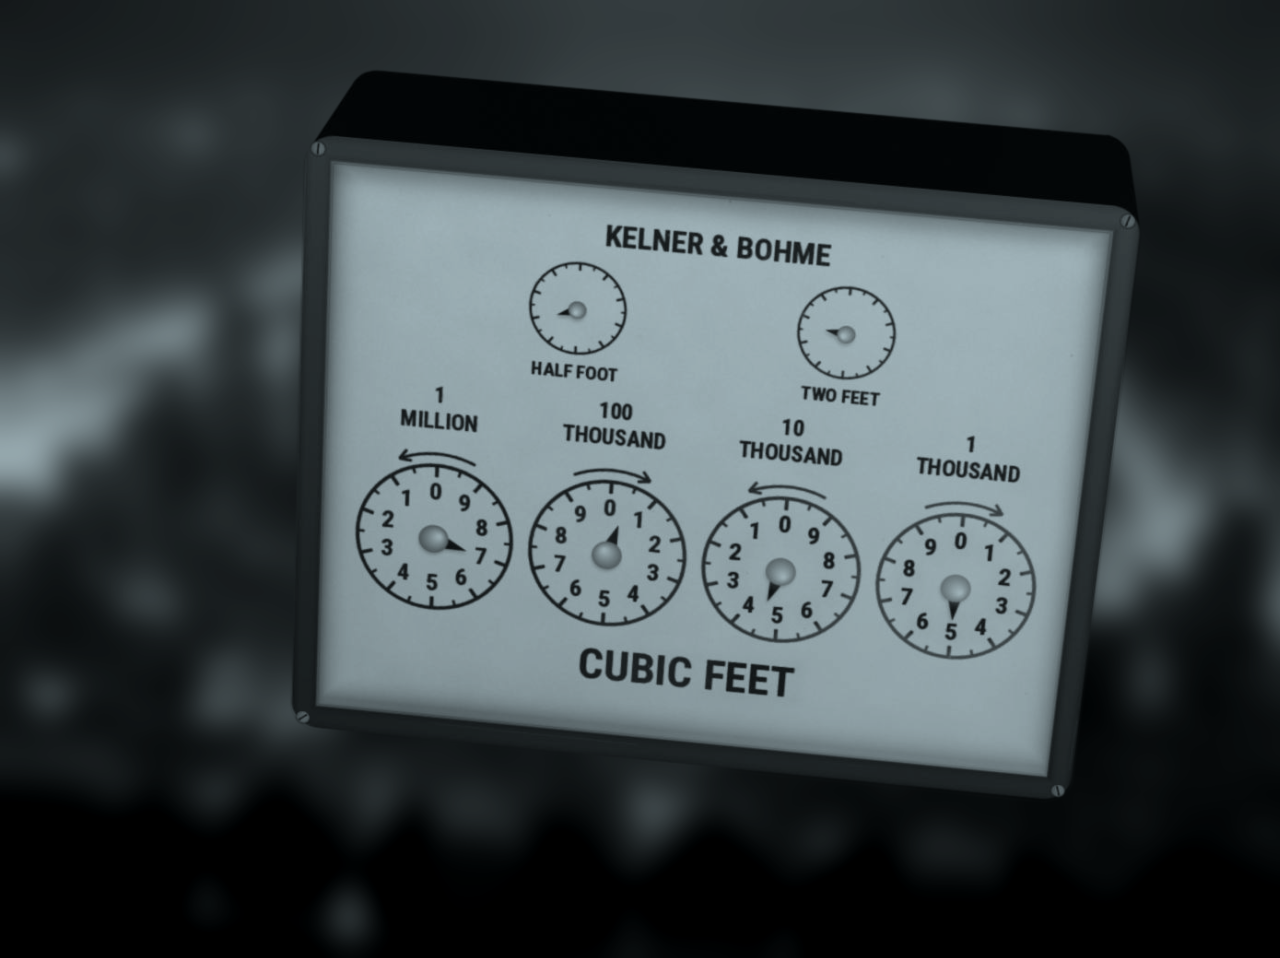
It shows value=704500 unit=ft³
